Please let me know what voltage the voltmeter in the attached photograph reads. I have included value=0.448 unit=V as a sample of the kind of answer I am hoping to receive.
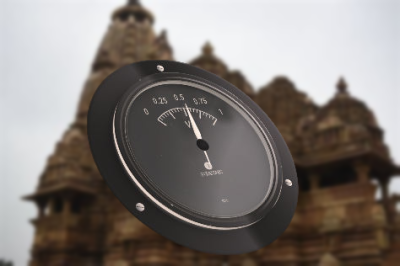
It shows value=0.5 unit=V
